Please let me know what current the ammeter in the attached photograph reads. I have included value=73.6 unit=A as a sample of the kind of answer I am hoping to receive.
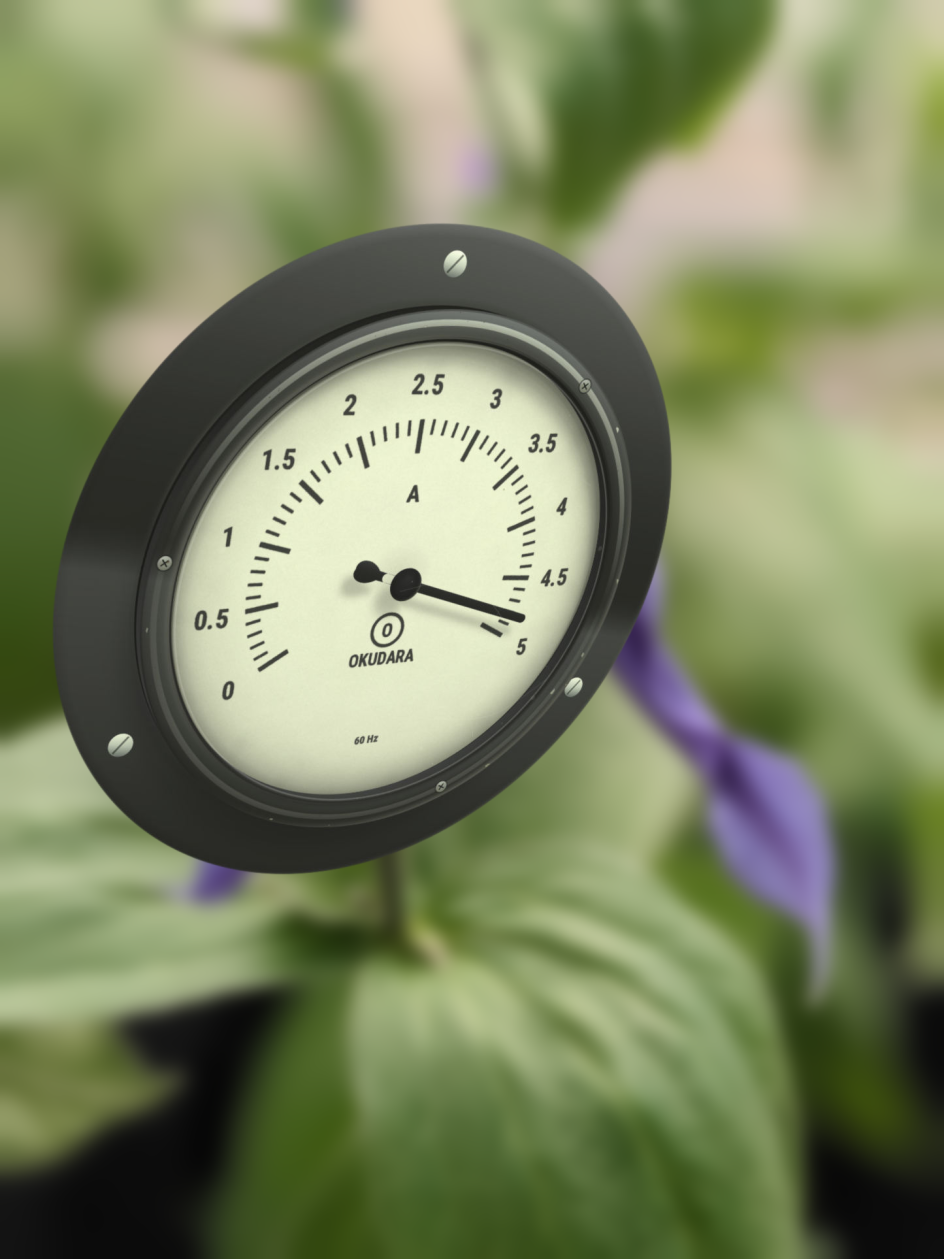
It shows value=4.8 unit=A
